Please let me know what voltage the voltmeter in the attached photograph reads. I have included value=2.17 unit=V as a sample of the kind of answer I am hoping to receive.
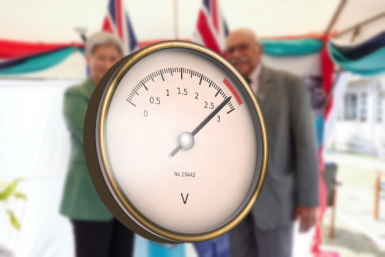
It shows value=2.75 unit=V
